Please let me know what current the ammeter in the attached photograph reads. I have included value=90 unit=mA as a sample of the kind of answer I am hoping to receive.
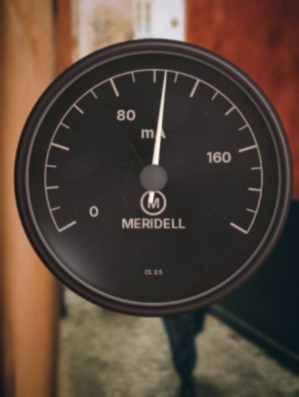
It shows value=105 unit=mA
